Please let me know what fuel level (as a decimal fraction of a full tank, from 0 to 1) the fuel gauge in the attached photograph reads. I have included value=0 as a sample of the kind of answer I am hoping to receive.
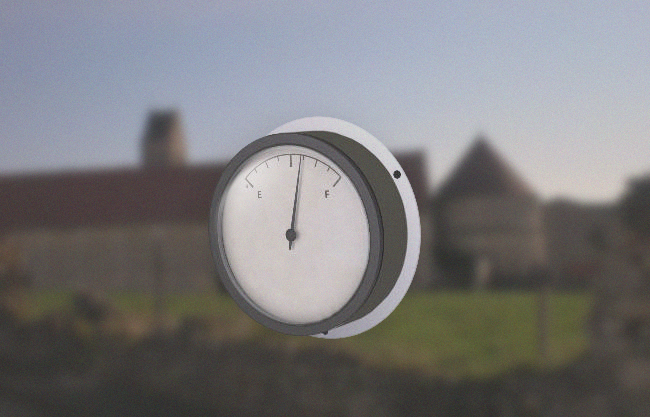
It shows value=0.625
